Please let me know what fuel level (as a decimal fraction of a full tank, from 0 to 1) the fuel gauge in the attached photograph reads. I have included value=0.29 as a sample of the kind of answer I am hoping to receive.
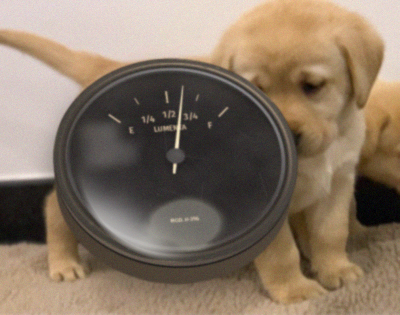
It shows value=0.625
